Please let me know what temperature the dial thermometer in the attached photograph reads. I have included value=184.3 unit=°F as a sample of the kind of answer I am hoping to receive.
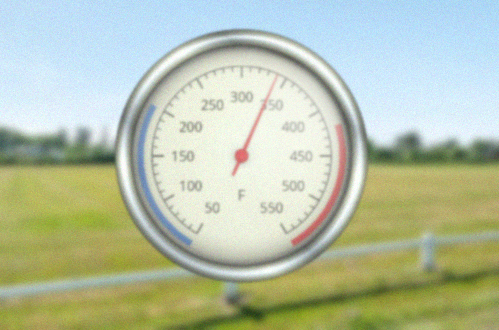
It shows value=340 unit=°F
